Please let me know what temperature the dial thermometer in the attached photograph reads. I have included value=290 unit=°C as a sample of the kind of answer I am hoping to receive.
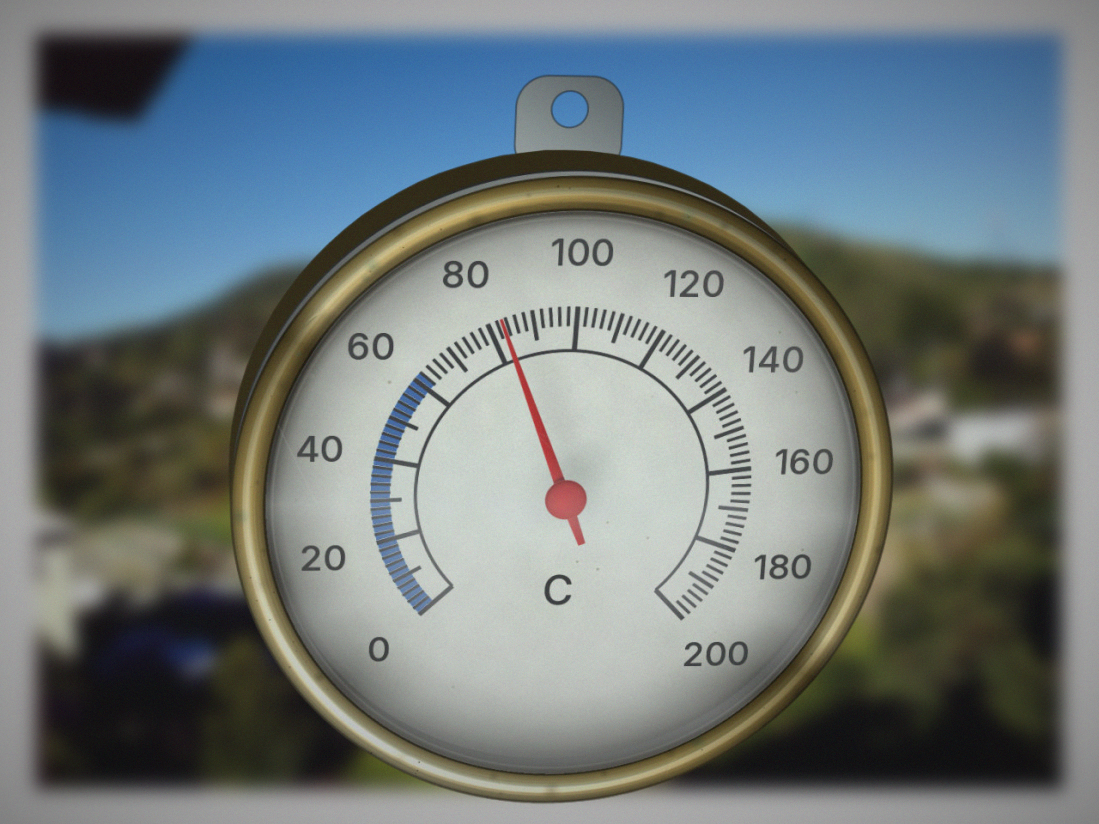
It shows value=83 unit=°C
